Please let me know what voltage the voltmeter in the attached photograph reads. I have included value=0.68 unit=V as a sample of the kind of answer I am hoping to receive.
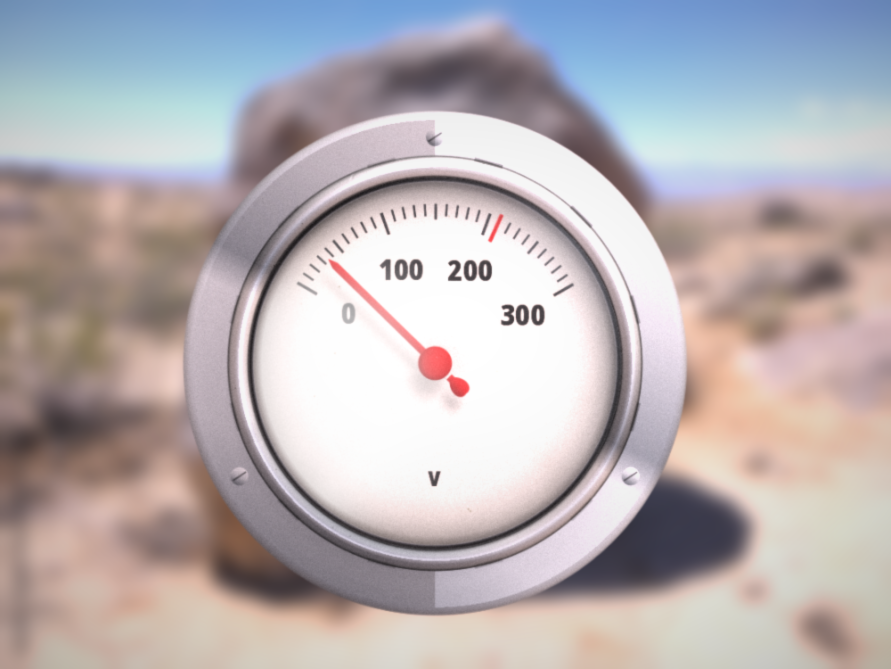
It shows value=35 unit=V
